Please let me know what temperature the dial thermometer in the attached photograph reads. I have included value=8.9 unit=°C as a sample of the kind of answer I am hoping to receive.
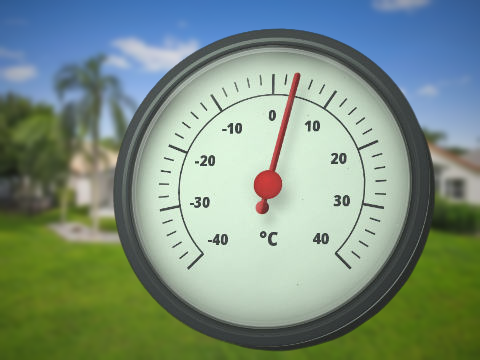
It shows value=4 unit=°C
